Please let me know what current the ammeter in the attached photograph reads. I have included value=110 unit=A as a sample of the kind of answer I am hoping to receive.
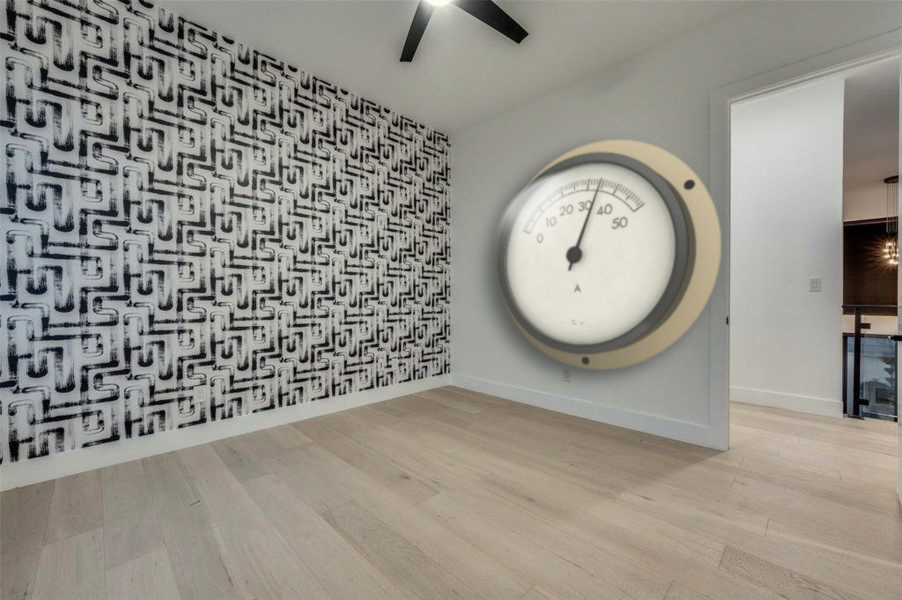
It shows value=35 unit=A
